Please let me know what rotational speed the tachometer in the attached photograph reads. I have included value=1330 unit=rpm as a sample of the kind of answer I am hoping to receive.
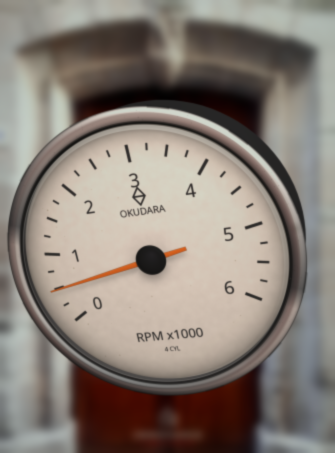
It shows value=500 unit=rpm
